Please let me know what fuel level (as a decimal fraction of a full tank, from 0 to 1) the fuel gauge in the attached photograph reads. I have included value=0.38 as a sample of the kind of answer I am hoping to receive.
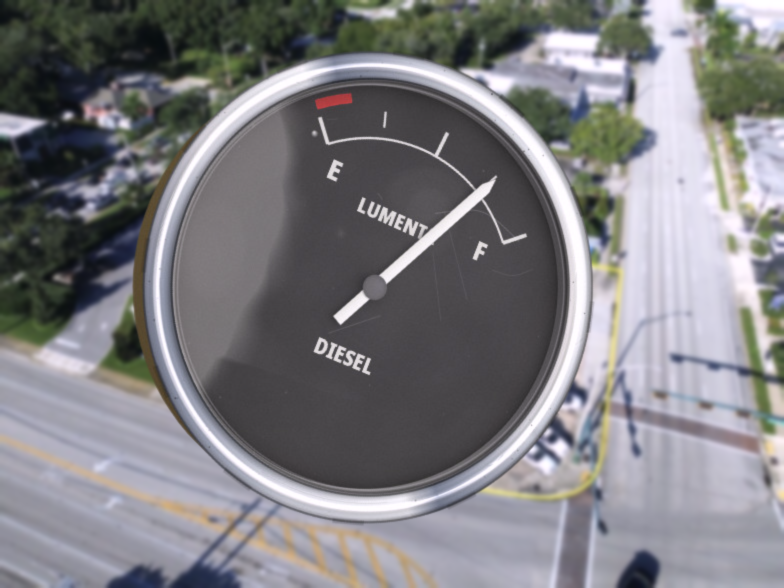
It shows value=0.75
